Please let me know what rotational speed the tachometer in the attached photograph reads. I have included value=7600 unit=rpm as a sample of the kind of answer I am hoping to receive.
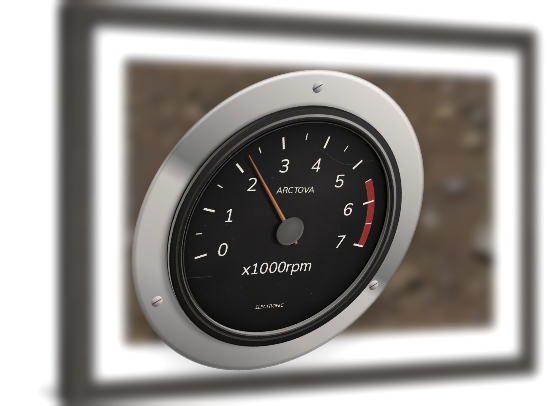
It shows value=2250 unit=rpm
